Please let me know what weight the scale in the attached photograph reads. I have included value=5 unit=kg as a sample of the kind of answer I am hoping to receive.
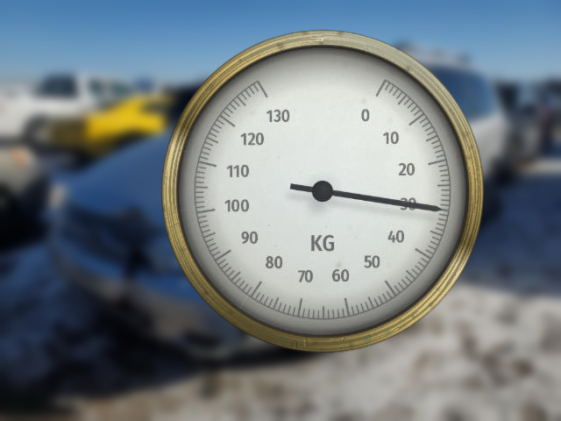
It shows value=30 unit=kg
